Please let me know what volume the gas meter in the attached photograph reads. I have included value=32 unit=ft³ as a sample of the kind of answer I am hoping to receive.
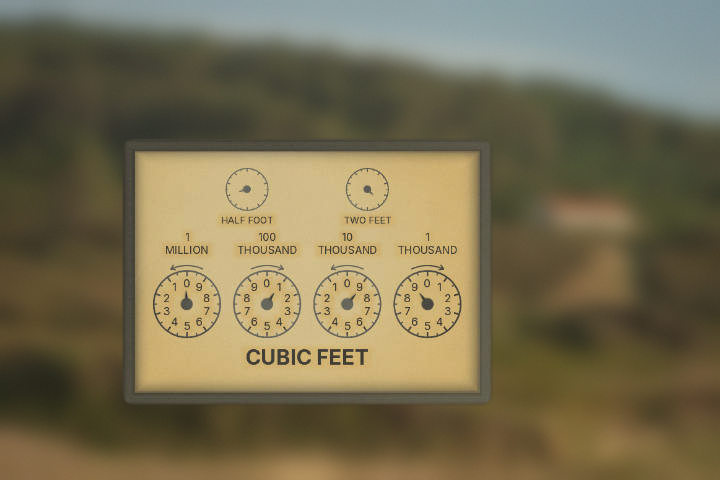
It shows value=8900 unit=ft³
